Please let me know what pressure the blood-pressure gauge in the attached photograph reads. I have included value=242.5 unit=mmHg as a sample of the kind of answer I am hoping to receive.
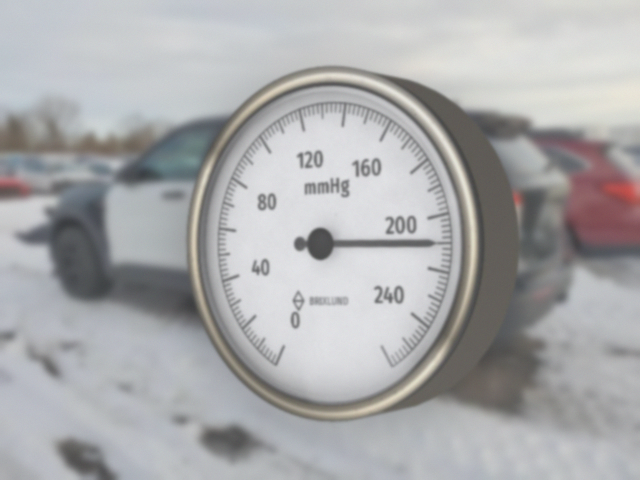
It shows value=210 unit=mmHg
